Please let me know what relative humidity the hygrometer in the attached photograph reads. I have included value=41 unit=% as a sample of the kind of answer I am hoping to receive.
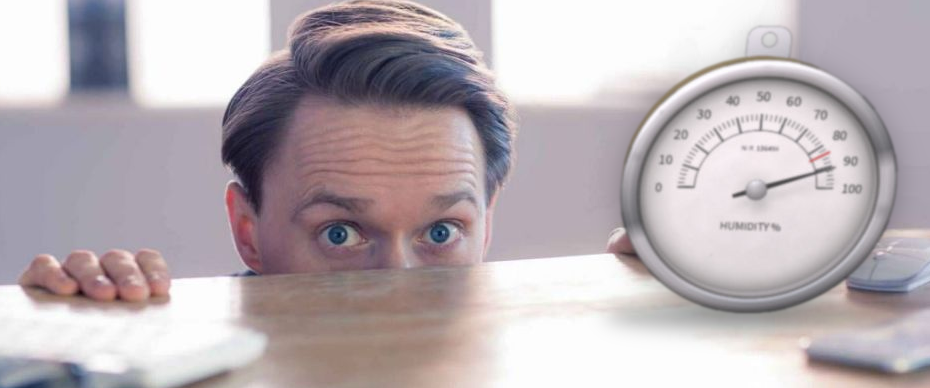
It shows value=90 unit=%
